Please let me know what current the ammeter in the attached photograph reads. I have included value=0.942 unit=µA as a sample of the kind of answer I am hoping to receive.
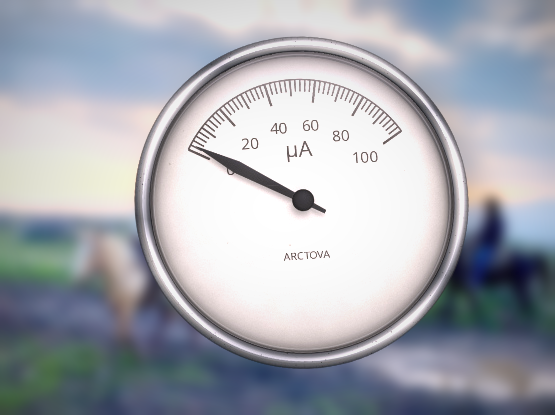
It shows value=2 unit=µA
